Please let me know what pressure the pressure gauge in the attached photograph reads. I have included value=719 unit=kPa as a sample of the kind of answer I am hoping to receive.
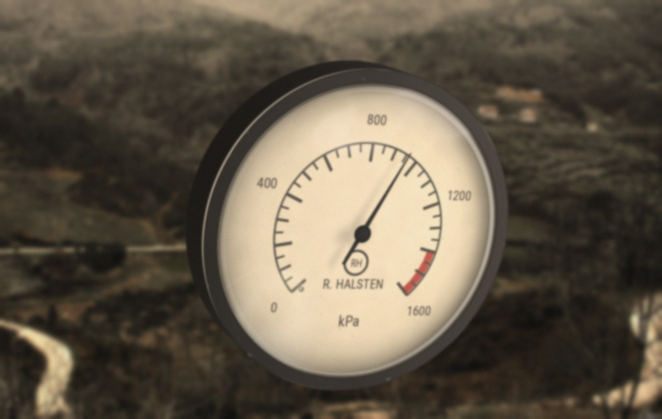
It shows value=950 unit=kPa
